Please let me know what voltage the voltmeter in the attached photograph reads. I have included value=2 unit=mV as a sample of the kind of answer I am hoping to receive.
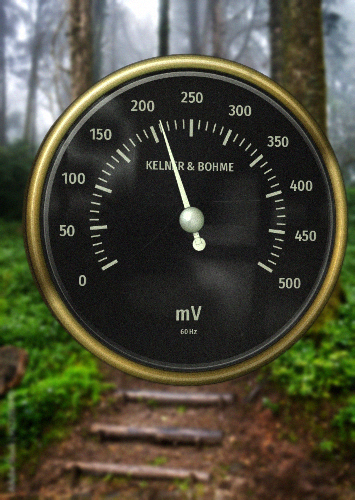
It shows value=210 unit=mV
